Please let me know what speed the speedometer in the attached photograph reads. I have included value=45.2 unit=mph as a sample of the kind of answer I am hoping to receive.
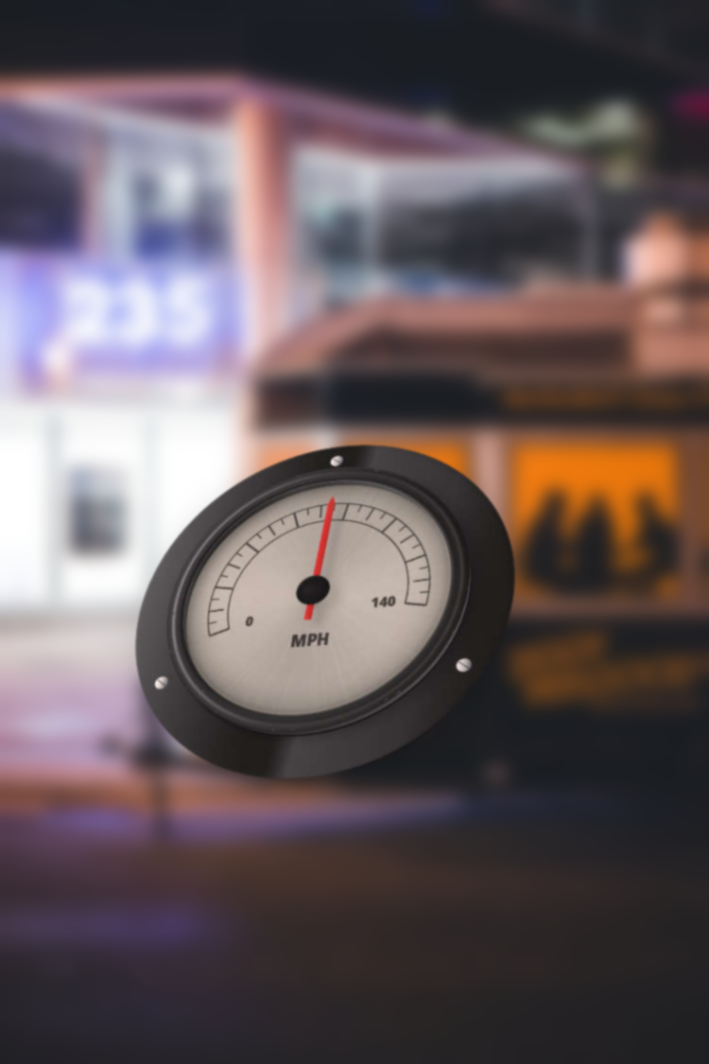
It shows value=75 unit=mph
